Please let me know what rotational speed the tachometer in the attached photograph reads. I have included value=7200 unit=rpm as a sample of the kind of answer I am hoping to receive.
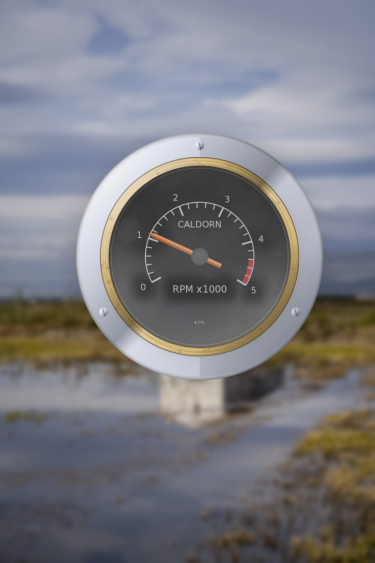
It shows value=1100 unit=rpm
